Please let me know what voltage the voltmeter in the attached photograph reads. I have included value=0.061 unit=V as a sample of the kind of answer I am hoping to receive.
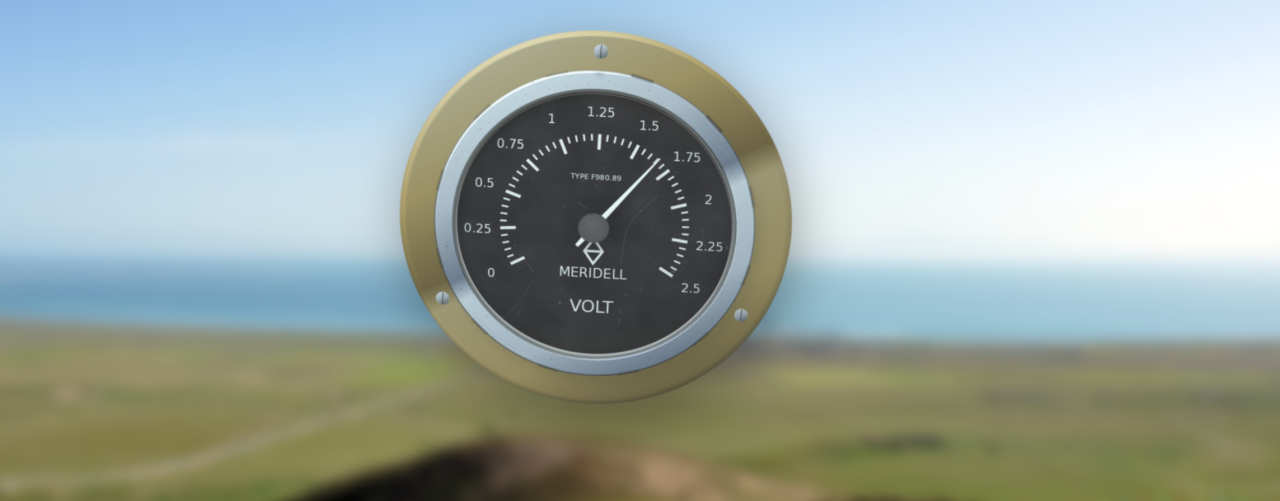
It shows value=1.65 unit=V
